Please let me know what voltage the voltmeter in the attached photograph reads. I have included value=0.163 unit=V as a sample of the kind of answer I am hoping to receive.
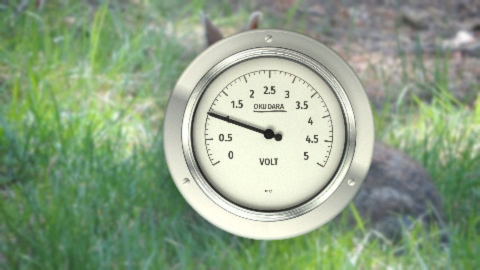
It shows value=1 unit=V
